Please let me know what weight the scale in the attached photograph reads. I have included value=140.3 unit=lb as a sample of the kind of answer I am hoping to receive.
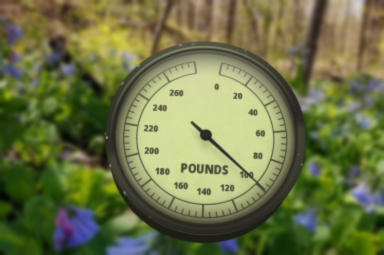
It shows value=100 unit=lb
